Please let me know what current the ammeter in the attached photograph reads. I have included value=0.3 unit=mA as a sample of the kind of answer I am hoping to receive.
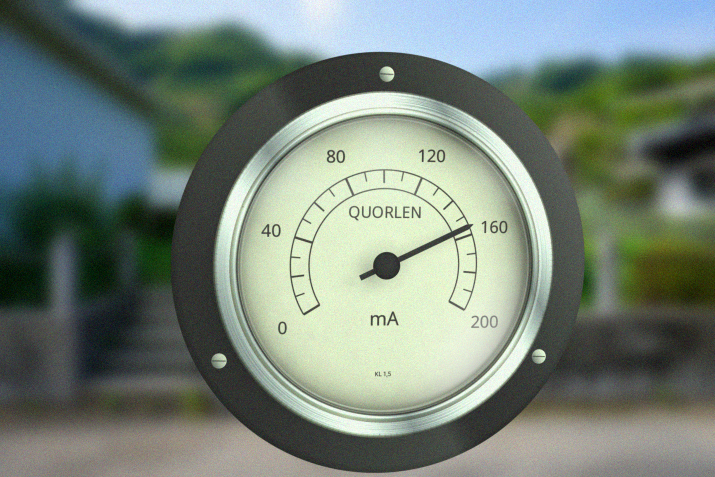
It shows value=155 unit=mA
